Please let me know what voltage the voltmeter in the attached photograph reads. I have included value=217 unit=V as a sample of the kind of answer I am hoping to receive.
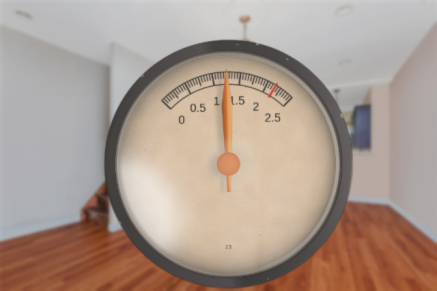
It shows value=1.25 unit=V
